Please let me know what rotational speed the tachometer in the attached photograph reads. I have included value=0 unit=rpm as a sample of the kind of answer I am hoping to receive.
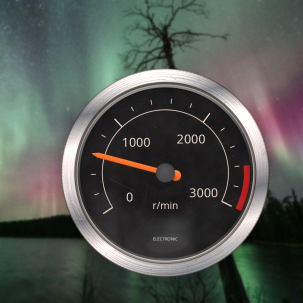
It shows value=600 unit=rpm
